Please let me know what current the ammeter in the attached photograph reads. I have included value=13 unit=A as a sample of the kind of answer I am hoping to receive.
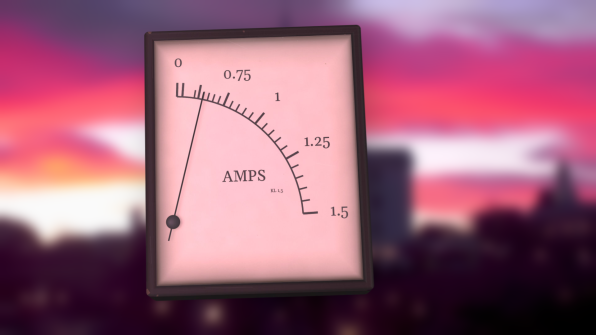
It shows value=0.55 unit=A
